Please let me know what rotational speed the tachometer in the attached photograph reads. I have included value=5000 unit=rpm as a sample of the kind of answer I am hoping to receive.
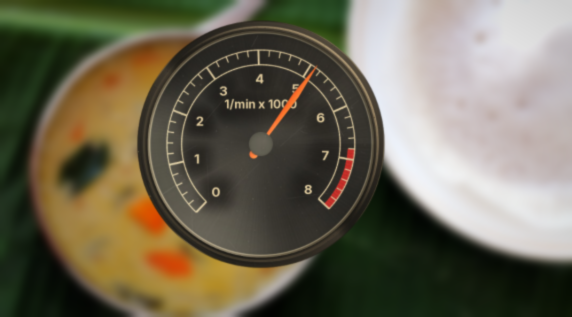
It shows value=5100 unit=rpm
